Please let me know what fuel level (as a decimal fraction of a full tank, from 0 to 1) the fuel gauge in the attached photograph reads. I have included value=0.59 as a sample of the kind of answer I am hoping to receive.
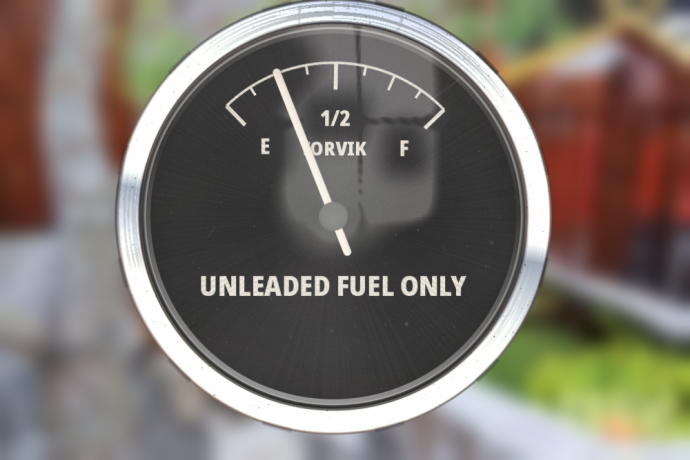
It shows value=0.25
